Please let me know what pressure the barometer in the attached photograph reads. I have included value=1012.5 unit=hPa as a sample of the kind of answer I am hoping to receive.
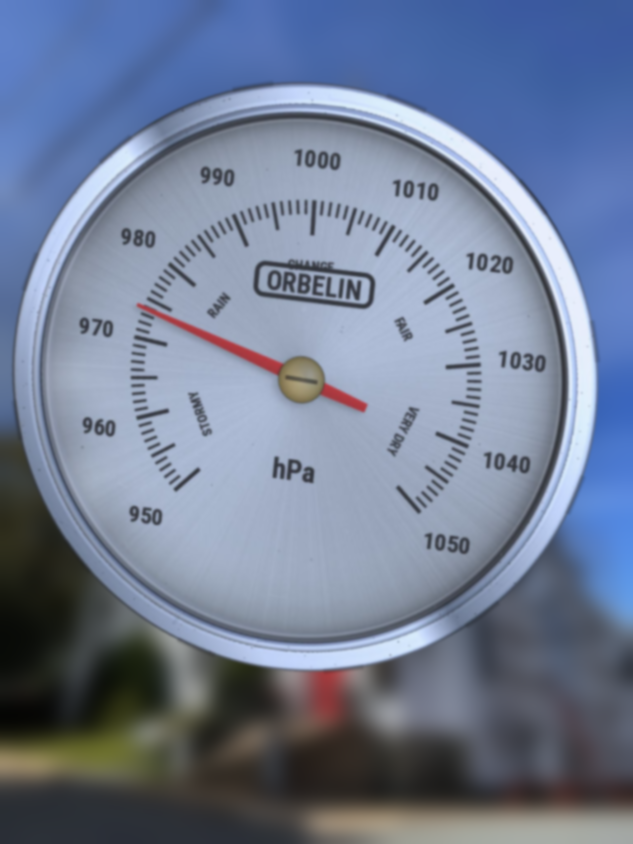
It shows value=974 unit=hPa
